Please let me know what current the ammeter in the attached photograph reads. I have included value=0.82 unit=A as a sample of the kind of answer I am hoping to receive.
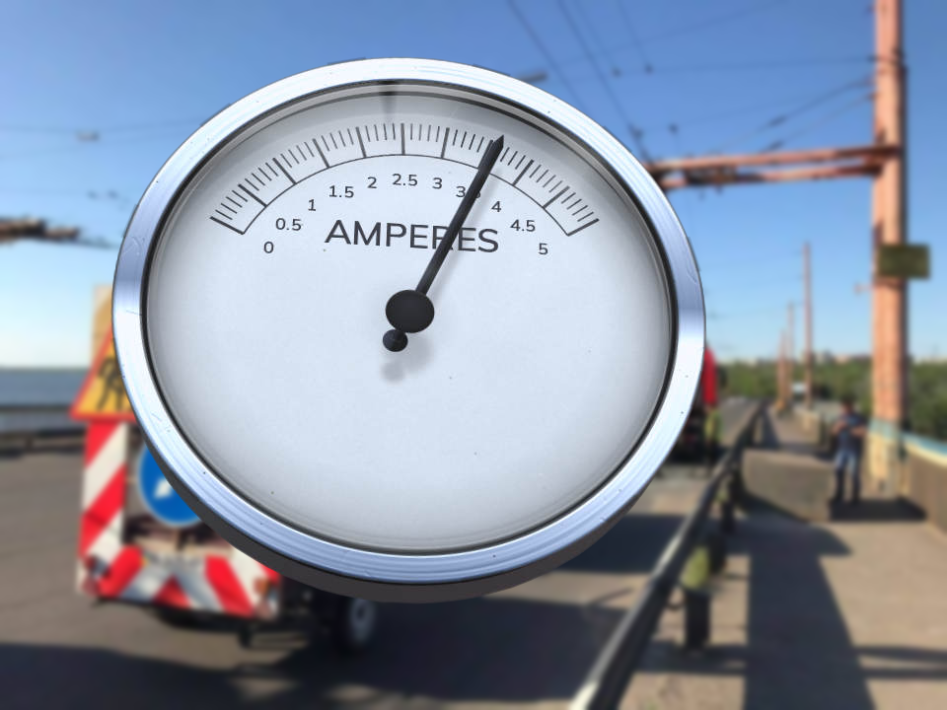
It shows value=3.6 unit=A
